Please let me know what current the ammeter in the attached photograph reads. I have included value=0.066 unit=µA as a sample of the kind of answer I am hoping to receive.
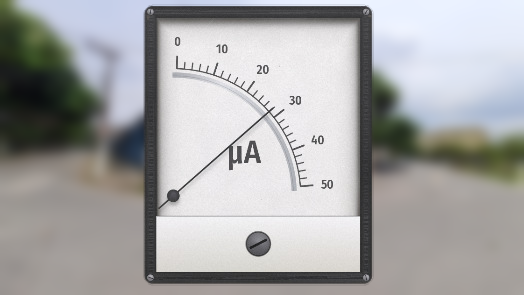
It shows value=28 unit=µA
